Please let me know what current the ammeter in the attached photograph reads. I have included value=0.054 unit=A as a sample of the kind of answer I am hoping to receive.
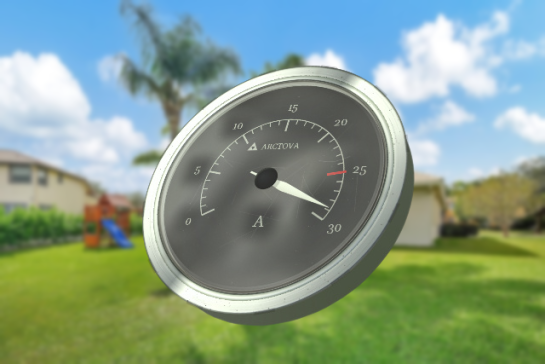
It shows value=29 unit=A
